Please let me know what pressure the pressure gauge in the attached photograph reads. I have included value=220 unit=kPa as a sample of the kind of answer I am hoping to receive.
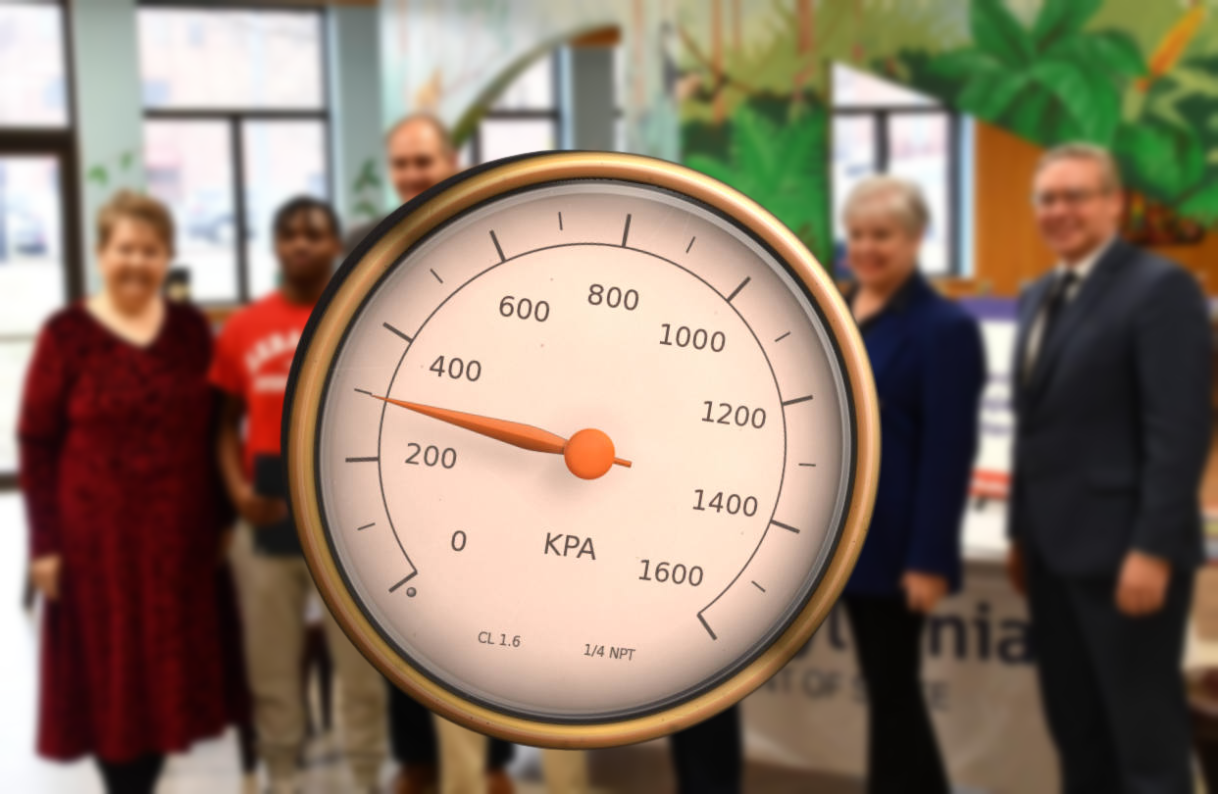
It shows value=300 unit=kPa
